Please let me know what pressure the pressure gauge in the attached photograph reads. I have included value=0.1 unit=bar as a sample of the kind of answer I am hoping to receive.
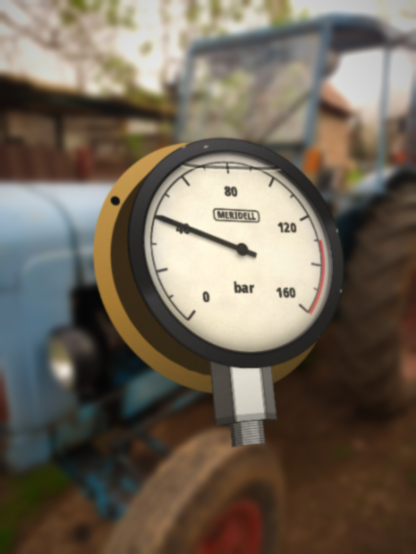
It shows value=40 unit=bar
